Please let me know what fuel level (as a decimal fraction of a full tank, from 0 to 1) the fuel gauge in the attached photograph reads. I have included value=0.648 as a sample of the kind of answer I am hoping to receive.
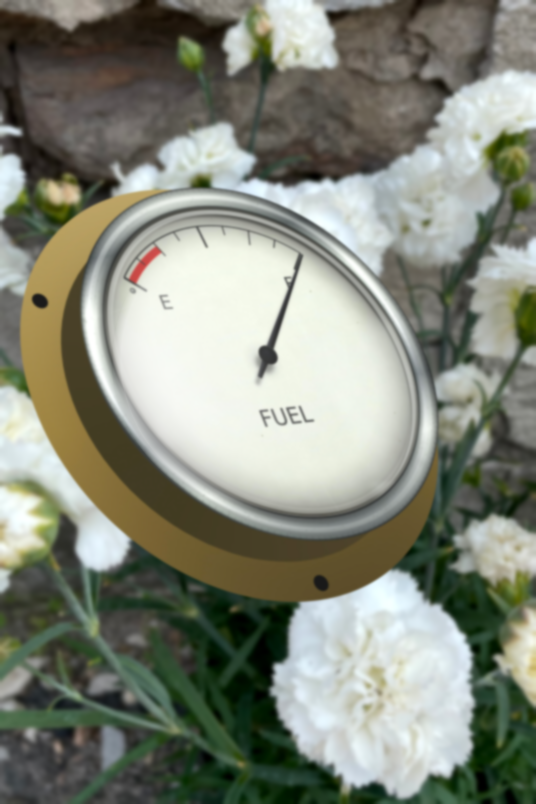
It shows value=1
